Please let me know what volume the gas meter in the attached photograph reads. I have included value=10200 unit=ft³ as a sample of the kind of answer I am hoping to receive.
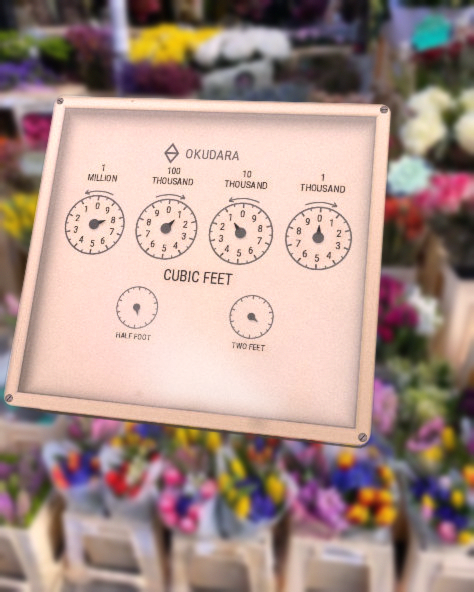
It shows value=811000 unit=ft³
